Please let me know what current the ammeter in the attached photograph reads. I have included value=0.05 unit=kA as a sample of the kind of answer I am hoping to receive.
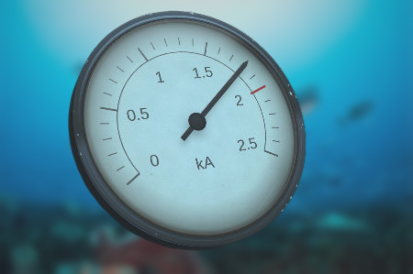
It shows value=1.8 unit=kA
